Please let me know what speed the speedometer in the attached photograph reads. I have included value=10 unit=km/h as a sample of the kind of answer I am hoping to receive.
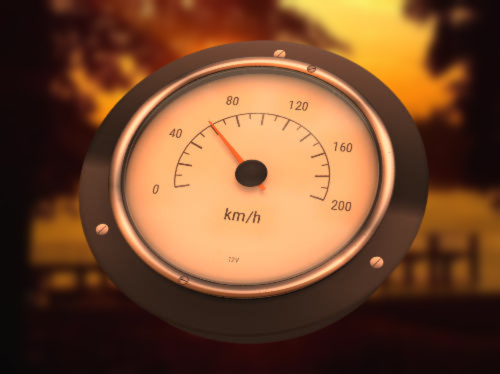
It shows value=60 unit=km/h
